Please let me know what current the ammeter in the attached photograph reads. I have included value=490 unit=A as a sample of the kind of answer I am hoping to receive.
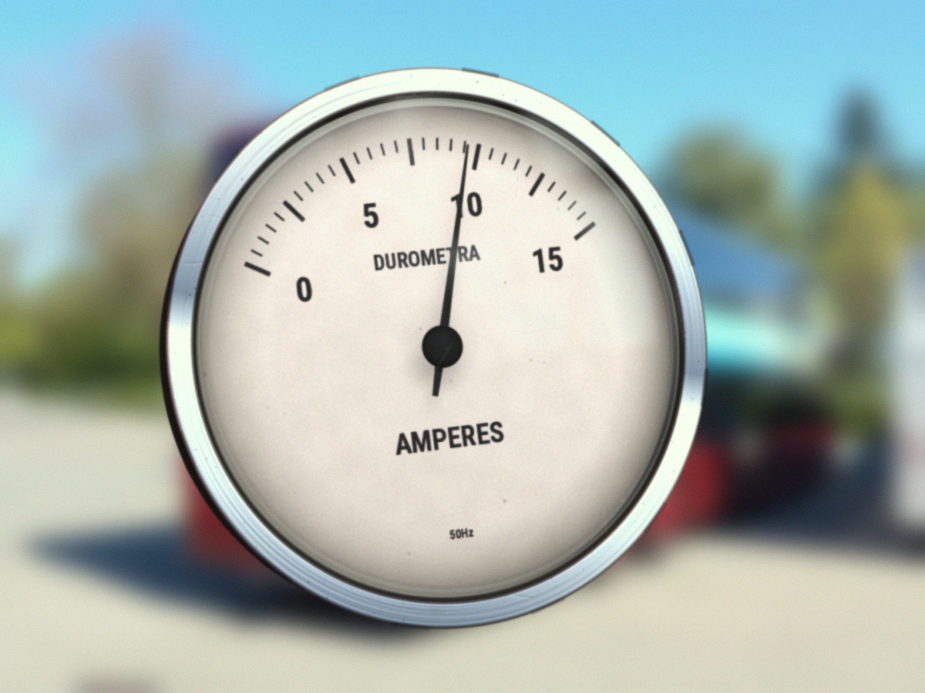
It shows value=9.5 unit=A
